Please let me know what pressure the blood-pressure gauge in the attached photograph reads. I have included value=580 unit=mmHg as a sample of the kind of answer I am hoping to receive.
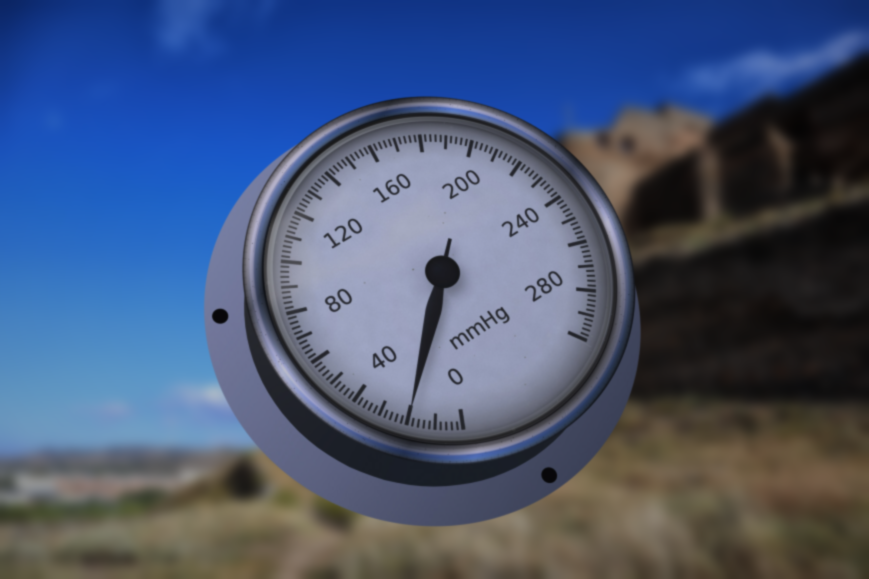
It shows value=20 unit=mmHg
